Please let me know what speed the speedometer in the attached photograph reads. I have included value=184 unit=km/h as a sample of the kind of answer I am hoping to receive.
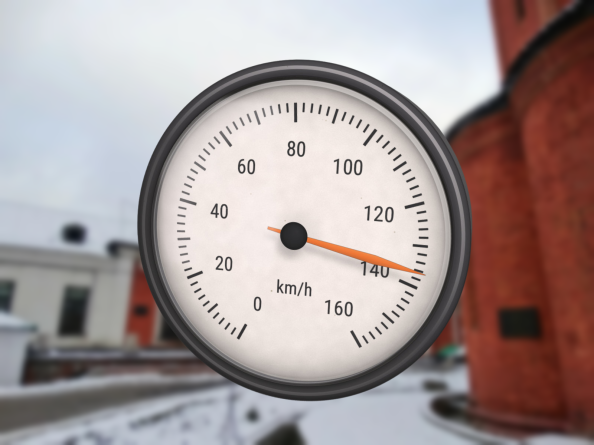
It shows value=136 unit=km/h
